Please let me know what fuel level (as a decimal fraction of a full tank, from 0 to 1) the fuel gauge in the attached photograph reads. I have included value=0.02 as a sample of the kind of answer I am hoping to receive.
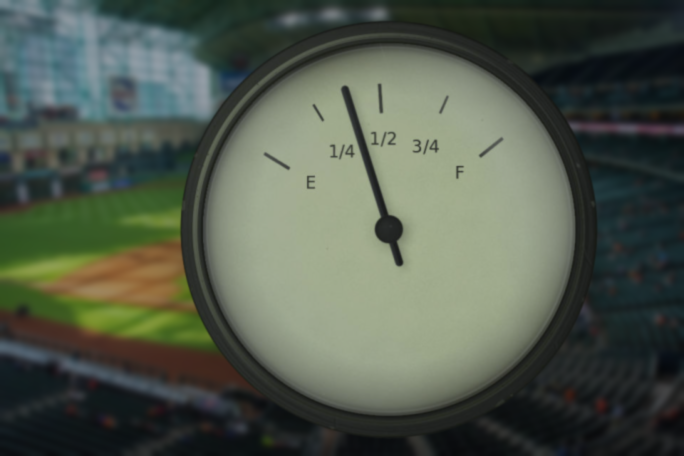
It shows value=0.375
